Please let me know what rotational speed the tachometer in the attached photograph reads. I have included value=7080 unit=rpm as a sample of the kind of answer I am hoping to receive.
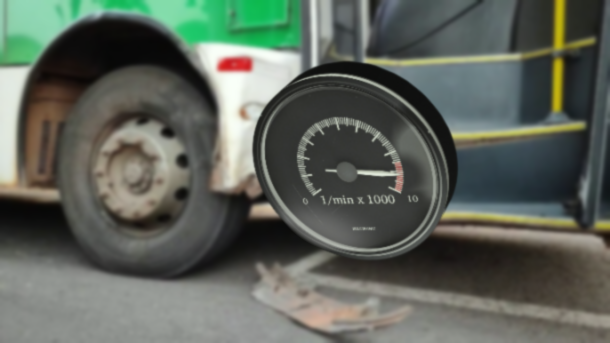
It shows value=9000 unit=rpm
